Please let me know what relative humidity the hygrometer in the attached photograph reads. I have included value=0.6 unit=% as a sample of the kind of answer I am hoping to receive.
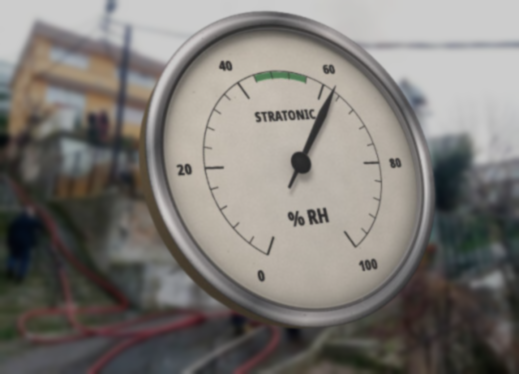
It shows value=62 unit=%
